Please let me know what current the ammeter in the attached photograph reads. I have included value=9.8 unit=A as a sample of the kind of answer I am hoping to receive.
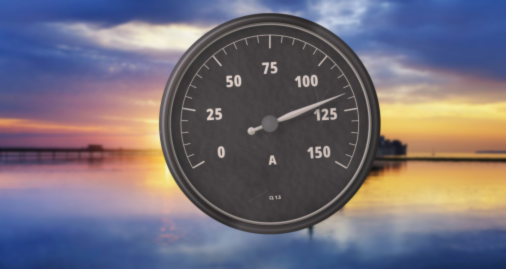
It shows value=117.5 unit=A
